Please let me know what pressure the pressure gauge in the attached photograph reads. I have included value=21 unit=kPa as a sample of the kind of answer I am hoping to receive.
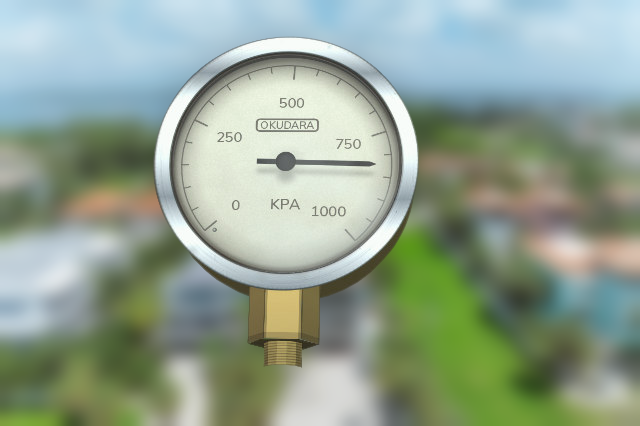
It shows value=825 unit=kPa
